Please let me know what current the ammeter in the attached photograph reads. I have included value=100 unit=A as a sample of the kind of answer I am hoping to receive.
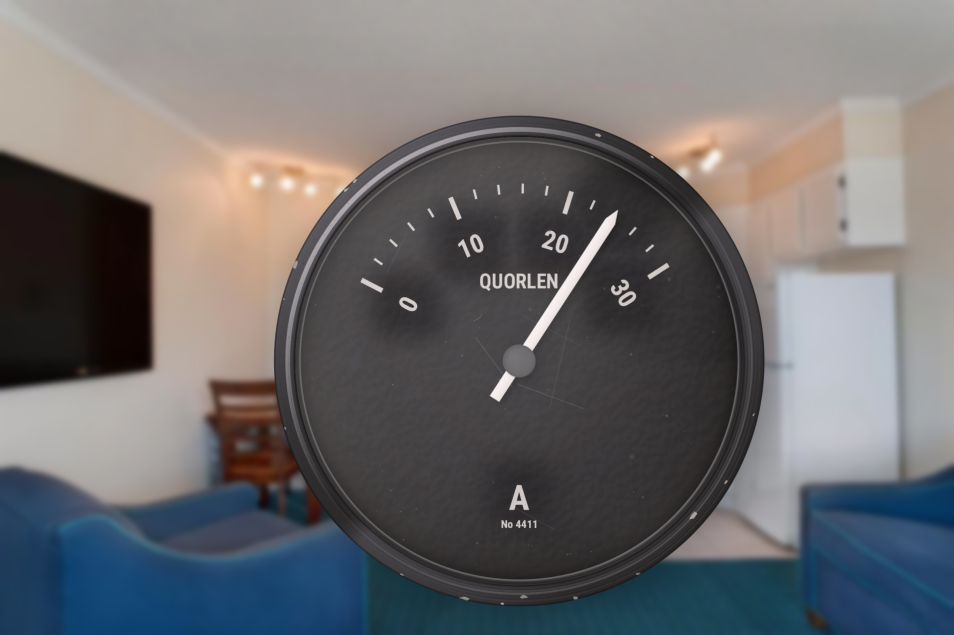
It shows value=24 unit=A
